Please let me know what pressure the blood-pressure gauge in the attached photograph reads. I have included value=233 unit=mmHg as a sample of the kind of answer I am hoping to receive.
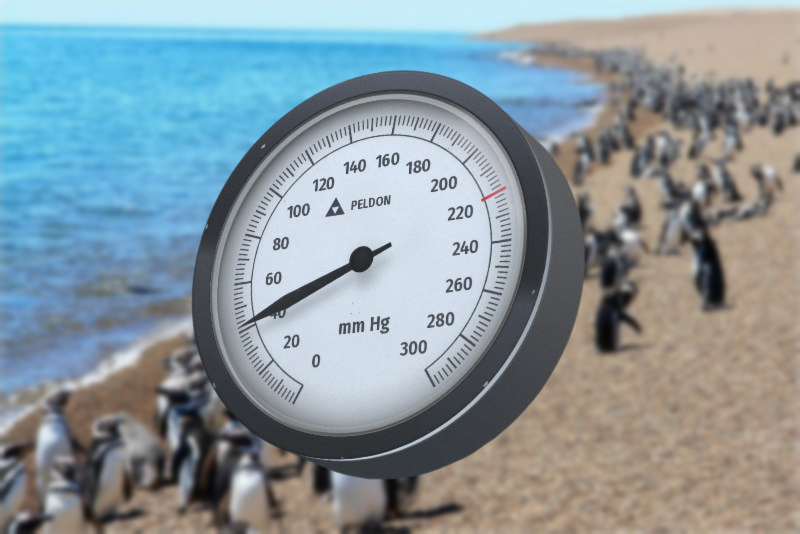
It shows value=40 unit=mmHg
